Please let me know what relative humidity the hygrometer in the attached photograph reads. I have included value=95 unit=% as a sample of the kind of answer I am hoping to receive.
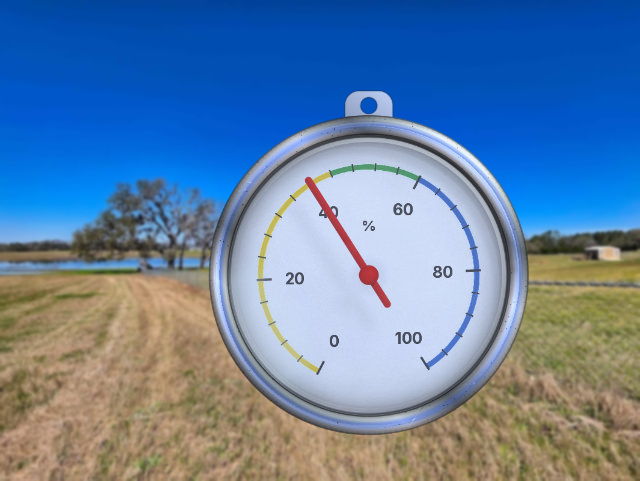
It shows value=40 unit=%
